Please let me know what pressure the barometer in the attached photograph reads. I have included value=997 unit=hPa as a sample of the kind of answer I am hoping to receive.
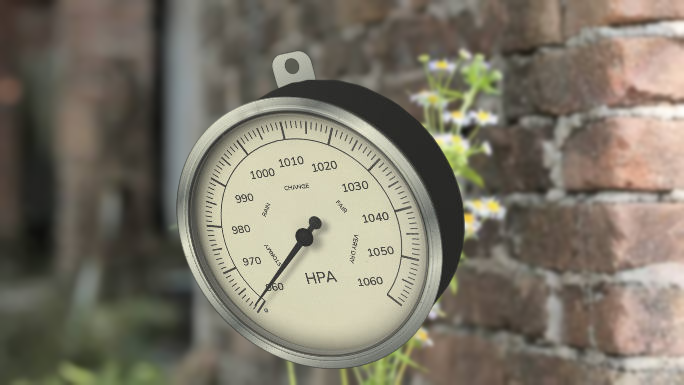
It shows value=961 unit=hPa
